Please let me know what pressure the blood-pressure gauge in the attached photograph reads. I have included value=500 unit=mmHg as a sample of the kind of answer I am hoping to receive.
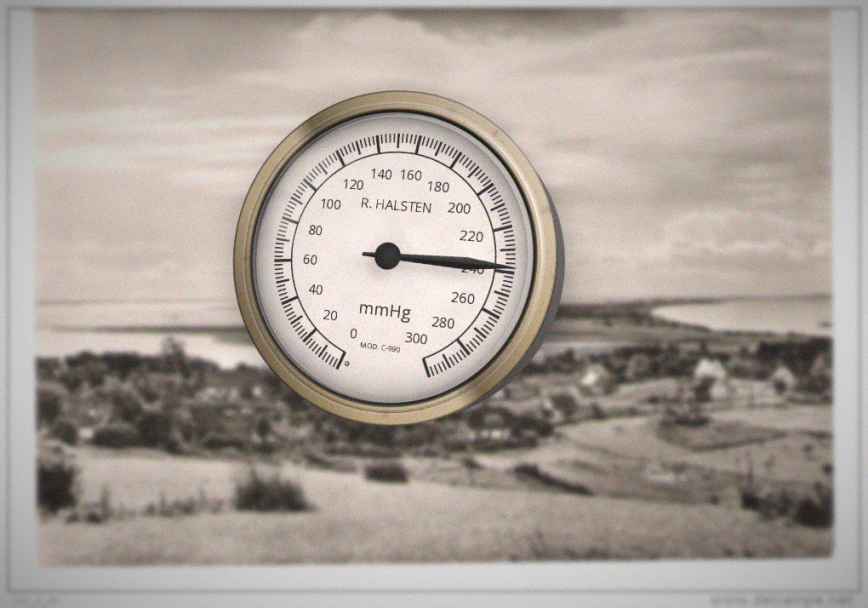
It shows value=238 unit=mmHg
